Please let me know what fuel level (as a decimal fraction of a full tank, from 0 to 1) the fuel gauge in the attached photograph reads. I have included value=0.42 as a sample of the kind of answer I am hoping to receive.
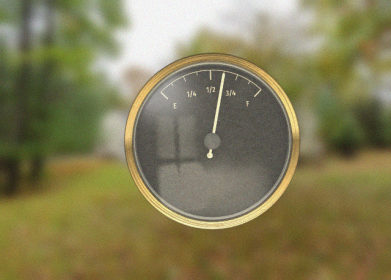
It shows value=0.625
